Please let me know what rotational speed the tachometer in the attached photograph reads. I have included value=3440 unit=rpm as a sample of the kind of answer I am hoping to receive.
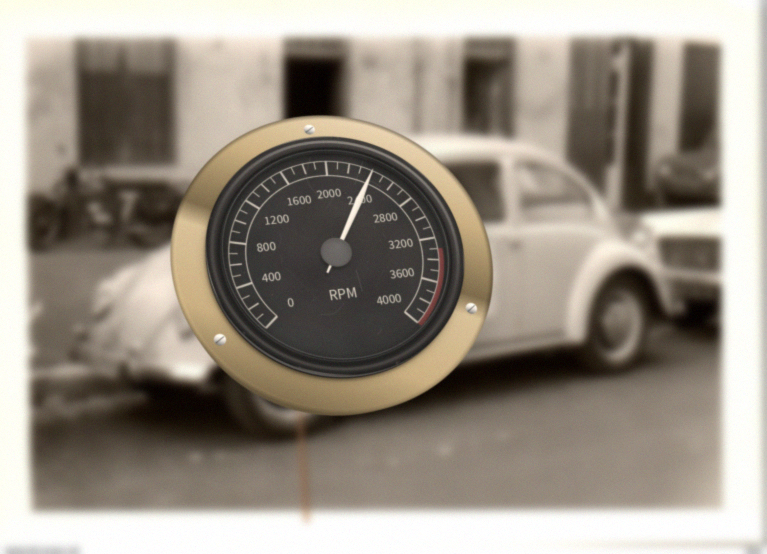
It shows value=2400 unit=rpm
